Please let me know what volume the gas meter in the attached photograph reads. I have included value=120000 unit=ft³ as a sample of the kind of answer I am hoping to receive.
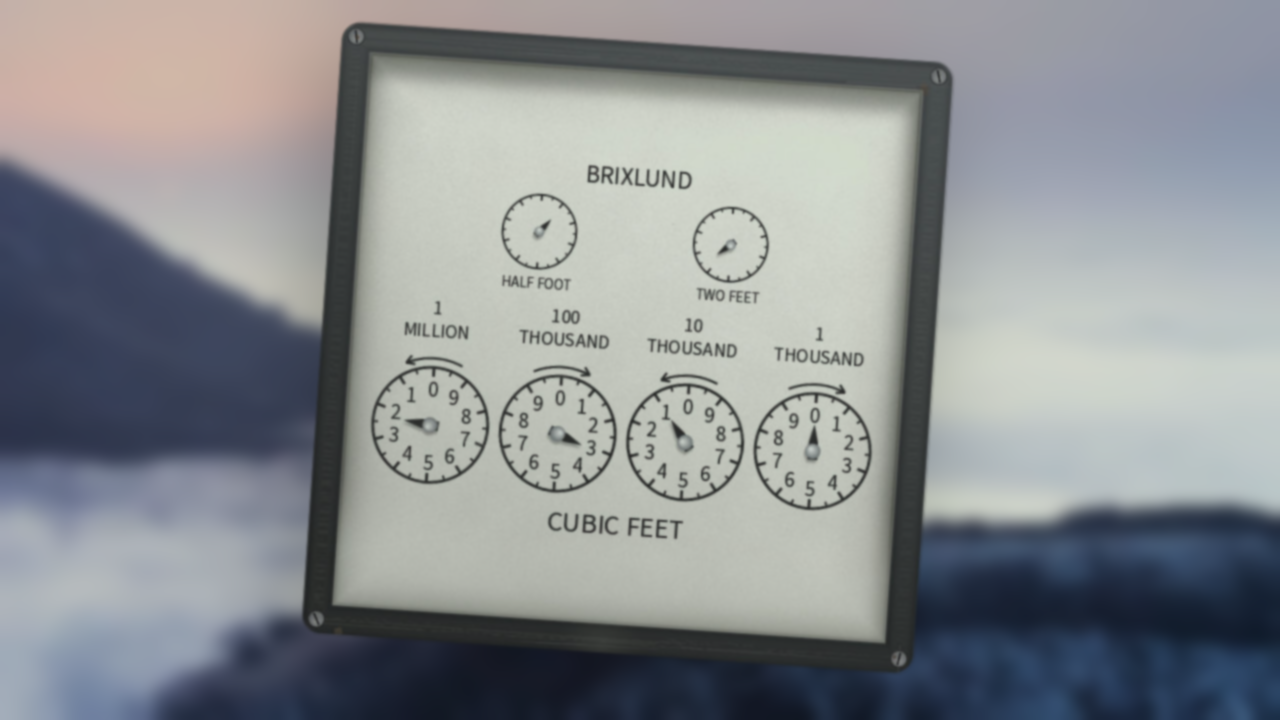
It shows value=231000 unit=ft³
